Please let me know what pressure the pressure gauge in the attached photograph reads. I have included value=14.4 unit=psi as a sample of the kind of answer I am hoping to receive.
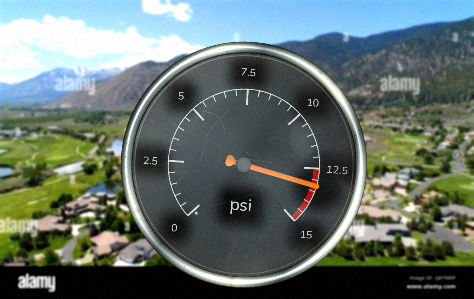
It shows value=13.25 unit=psi
